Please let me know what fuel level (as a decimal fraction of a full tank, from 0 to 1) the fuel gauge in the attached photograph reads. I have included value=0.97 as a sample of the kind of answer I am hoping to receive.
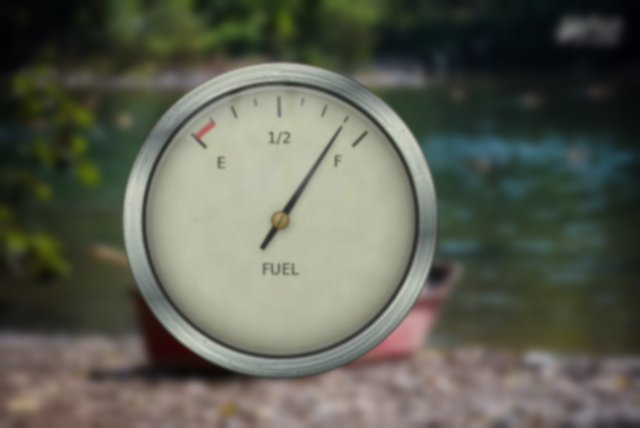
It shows value=0.875
